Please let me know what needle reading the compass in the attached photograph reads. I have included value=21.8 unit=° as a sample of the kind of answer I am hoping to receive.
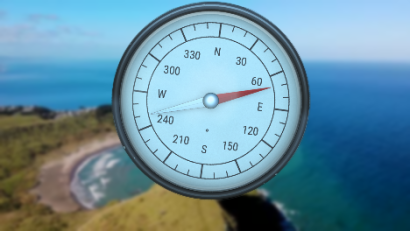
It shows value=70 unit=°
